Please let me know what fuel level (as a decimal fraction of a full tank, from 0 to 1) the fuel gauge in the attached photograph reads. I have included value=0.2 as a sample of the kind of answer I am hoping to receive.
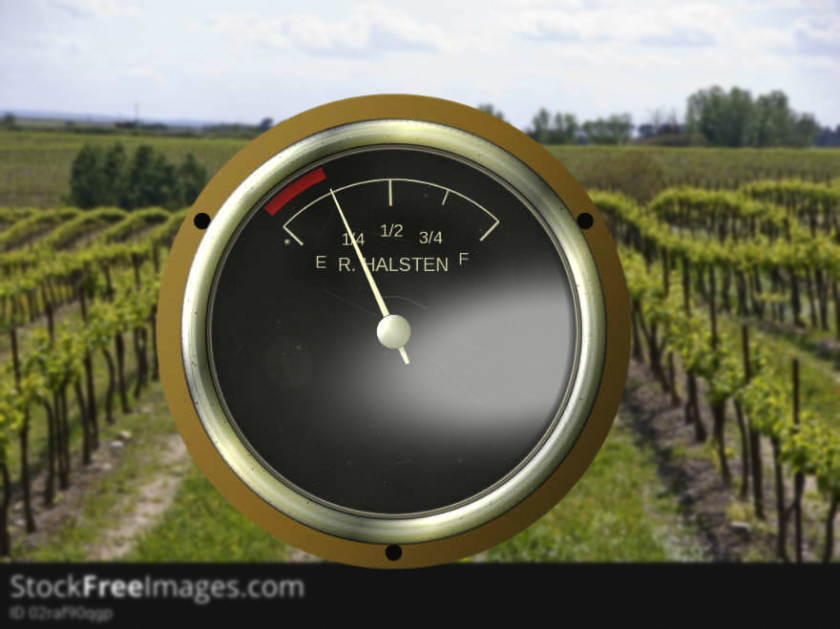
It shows value=0.25
